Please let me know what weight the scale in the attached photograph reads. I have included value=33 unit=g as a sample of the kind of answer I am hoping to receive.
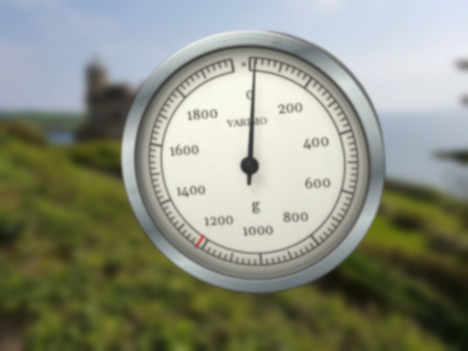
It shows value=20 unit=g
